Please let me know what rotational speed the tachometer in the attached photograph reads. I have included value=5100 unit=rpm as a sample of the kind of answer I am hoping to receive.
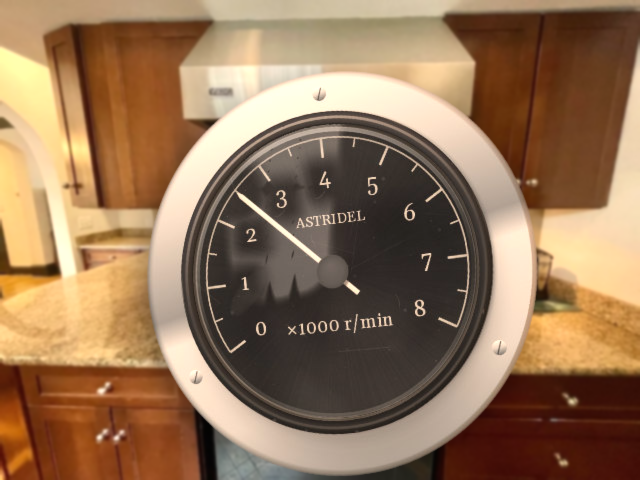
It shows value=2500 unit=rpm
